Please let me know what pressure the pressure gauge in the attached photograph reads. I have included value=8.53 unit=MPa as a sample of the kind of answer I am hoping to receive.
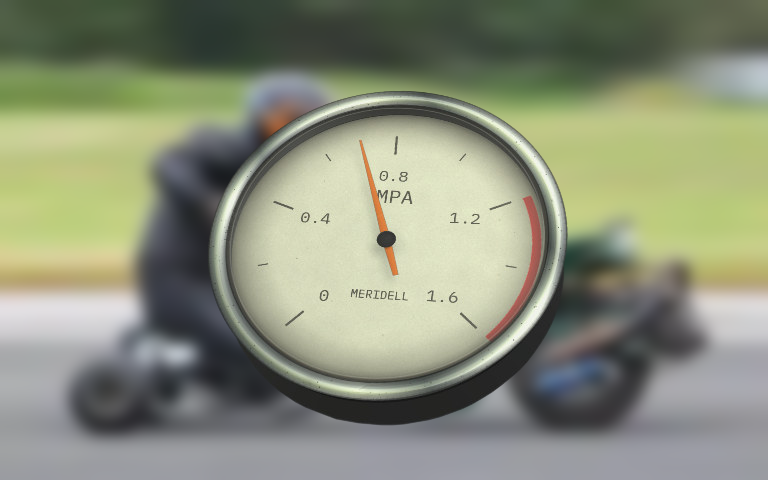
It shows value=0.7 unit=MPa
